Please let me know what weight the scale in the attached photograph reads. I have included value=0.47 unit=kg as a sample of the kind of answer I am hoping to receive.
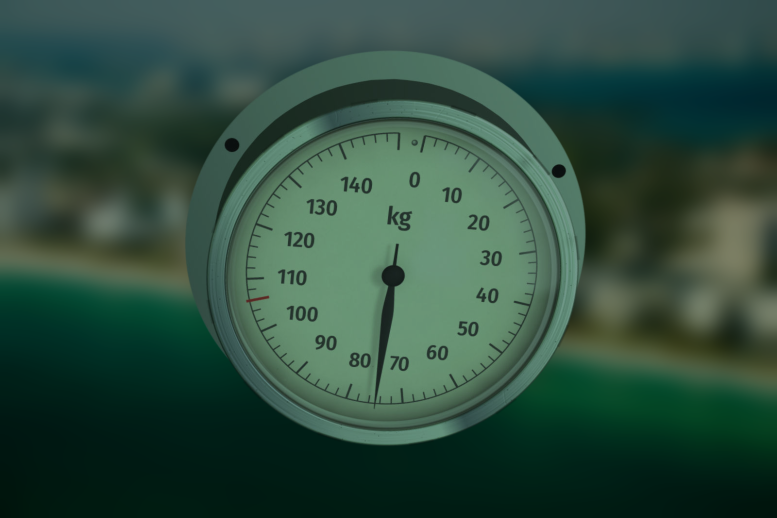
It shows value=75 unit=kg
